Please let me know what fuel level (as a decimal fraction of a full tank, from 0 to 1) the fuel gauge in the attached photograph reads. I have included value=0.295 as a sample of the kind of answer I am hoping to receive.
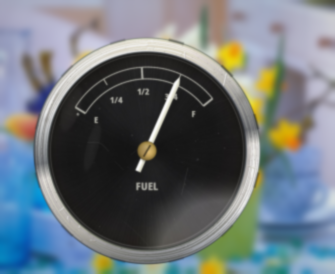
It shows value=0.75
